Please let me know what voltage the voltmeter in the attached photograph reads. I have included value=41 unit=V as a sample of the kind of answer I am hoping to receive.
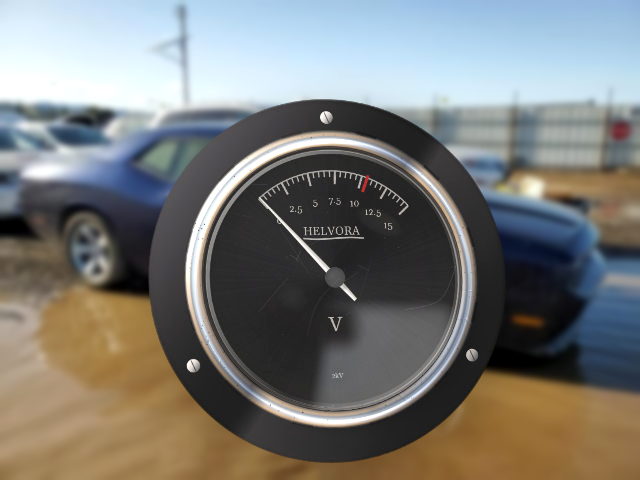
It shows value=0 unit=V
